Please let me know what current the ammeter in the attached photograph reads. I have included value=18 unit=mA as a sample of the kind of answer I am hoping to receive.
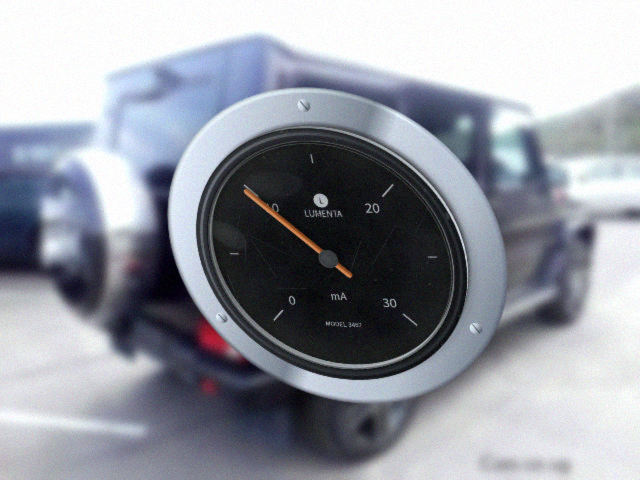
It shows value=10 unit=mA
